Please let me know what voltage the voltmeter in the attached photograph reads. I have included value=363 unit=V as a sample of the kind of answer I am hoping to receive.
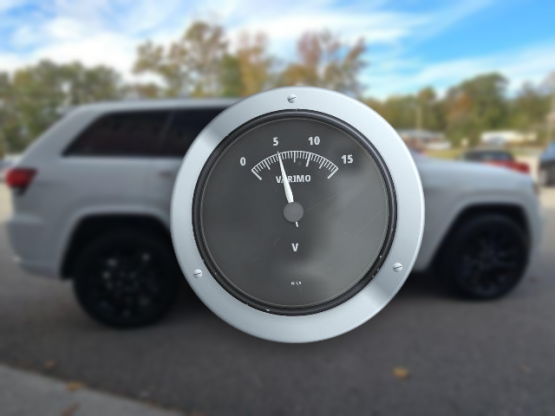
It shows value=5 unit=V
